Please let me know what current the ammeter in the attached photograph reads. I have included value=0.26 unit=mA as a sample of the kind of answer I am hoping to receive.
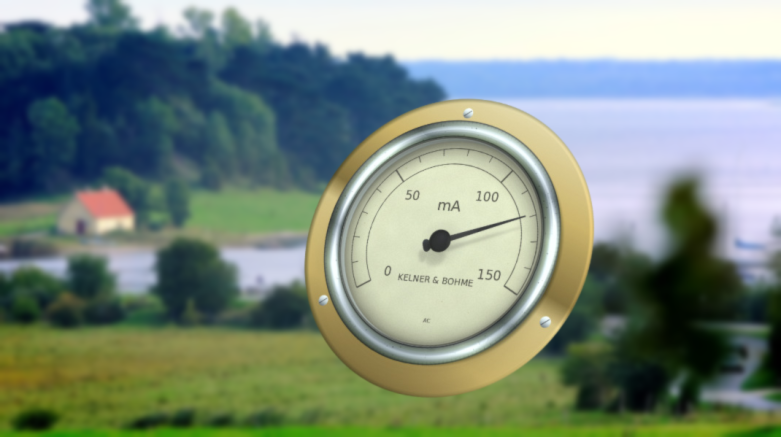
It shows value=120 unit=mA
